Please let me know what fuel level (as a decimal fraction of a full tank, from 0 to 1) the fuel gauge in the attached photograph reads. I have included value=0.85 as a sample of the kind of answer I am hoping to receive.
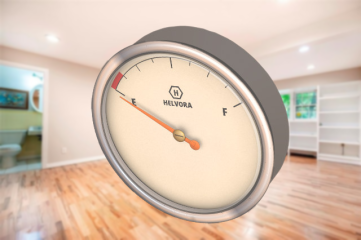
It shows value=0
